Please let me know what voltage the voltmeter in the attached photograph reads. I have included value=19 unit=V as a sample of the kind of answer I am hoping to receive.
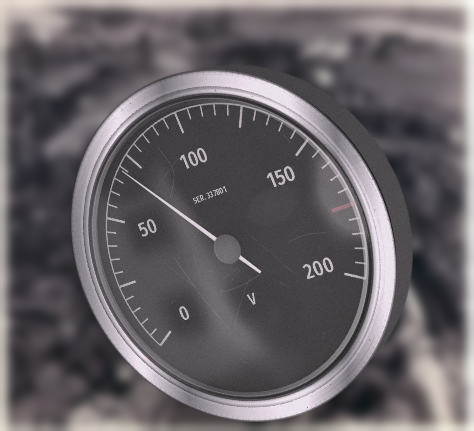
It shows value=70 unit=V
